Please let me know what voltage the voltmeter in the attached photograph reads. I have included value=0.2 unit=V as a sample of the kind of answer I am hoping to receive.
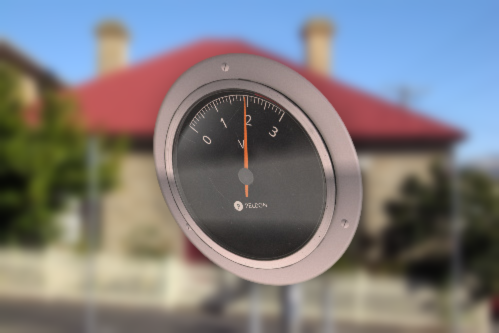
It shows value=2 unit=V
